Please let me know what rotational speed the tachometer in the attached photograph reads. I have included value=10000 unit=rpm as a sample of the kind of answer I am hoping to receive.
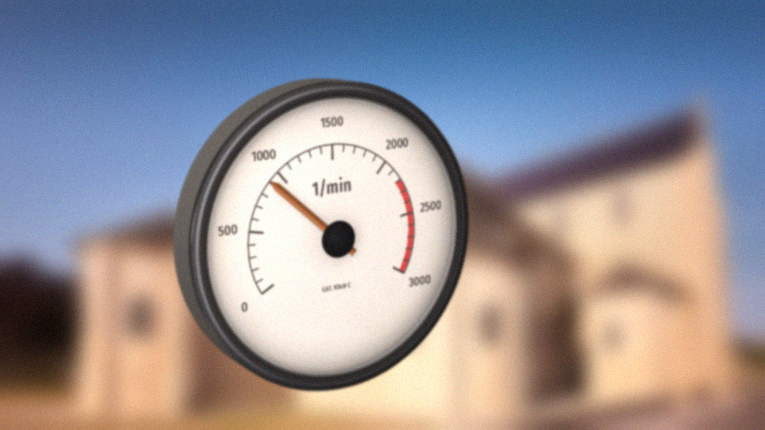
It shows value=900 unit=rpm
